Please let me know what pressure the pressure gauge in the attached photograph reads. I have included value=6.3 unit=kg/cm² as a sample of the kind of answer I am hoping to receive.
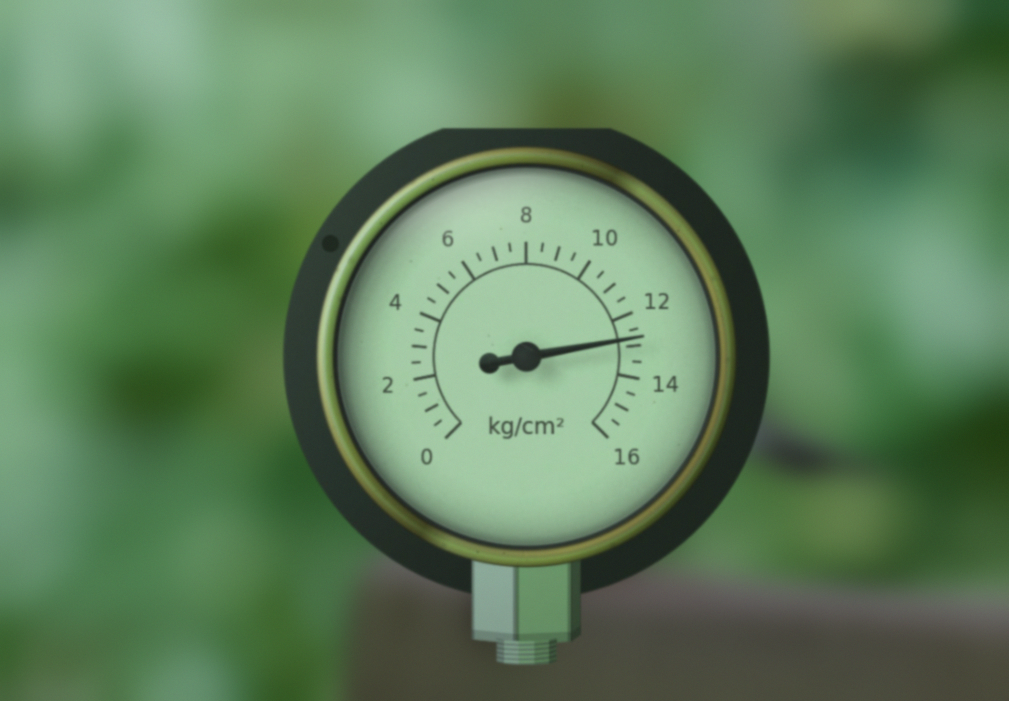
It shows value=12.75 unit=kg/cm²
